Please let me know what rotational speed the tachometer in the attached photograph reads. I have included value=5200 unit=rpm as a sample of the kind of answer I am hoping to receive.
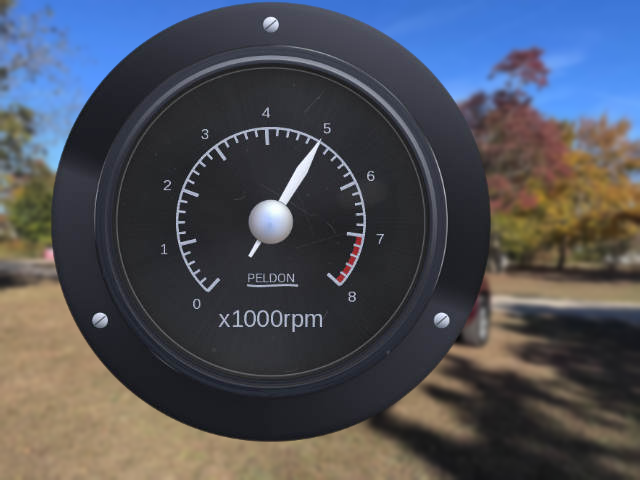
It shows value=5000 unit=rpm
